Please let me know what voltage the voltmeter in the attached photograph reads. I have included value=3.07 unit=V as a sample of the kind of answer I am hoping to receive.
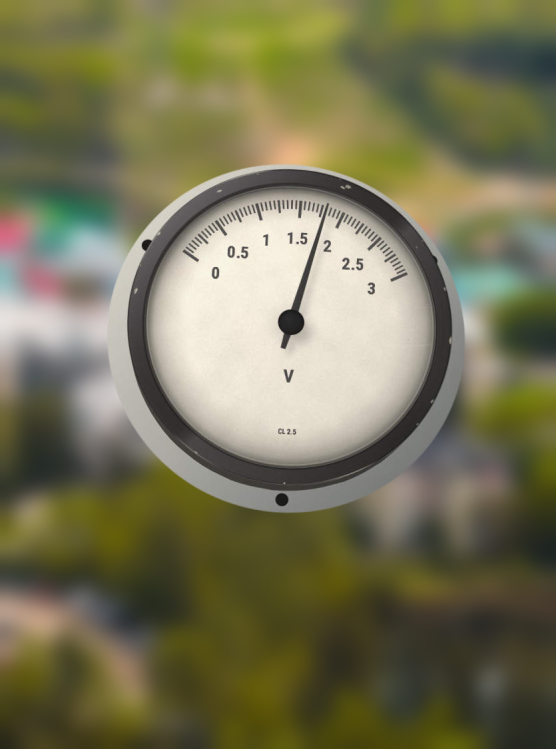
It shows value=1.8 unit=V
